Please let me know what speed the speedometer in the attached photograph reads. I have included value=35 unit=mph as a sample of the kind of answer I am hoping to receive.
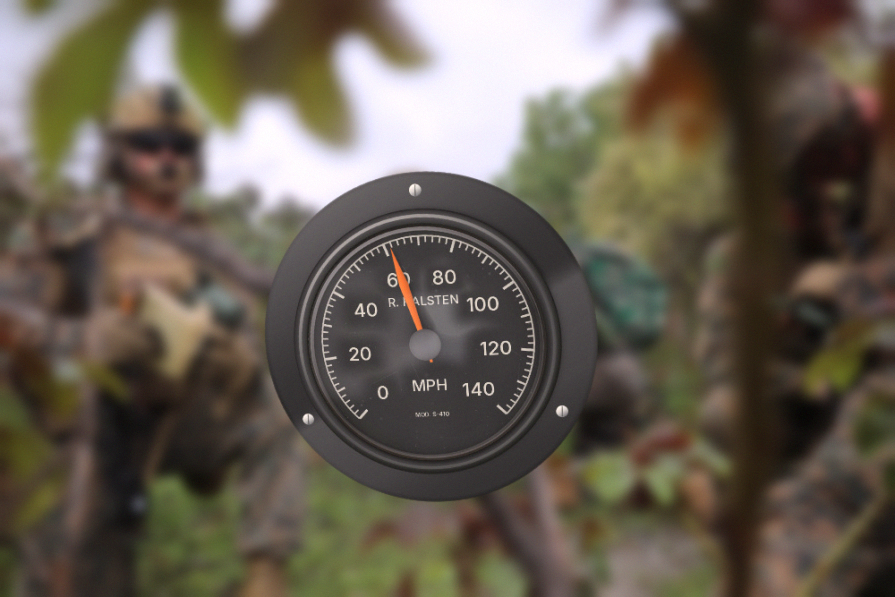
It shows value=62 unit=mph
